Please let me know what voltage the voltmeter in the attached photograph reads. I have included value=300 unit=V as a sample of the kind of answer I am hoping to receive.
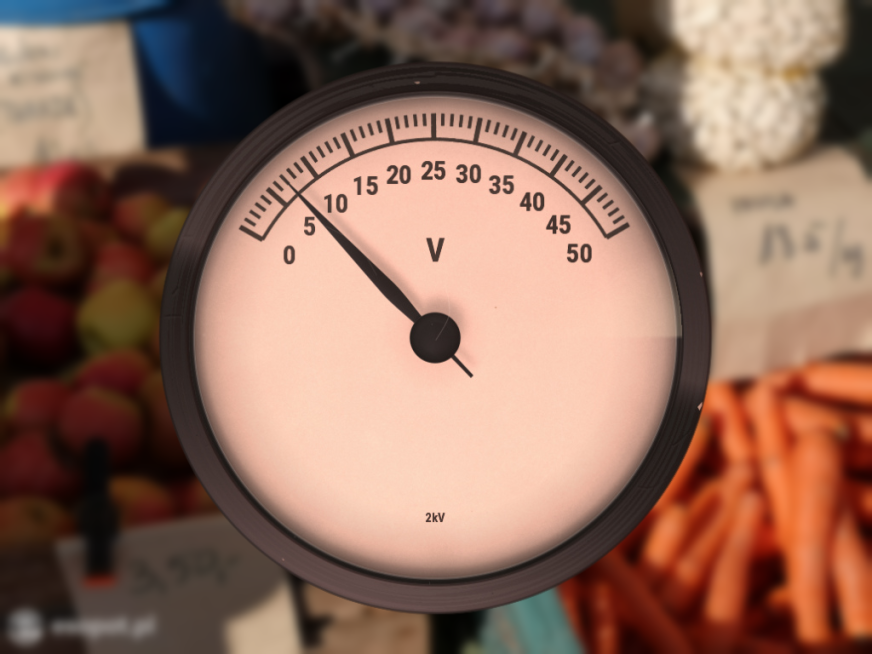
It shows value=7 unit=V
